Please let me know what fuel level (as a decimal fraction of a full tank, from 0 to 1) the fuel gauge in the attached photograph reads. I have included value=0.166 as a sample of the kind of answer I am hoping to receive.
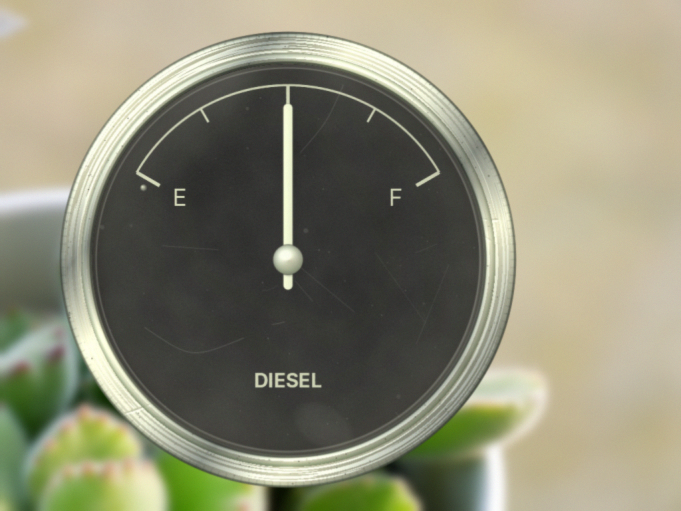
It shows value=0.5
